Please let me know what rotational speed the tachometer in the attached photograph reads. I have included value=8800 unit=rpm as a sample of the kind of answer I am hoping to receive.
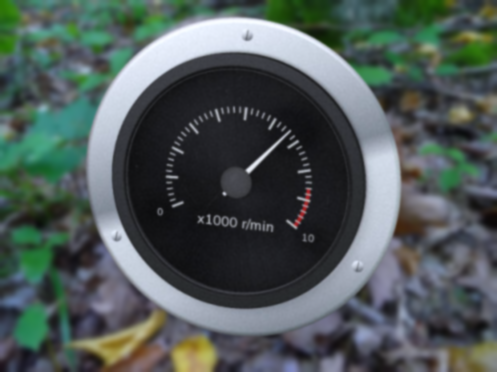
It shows value=6600 unit=rpm
